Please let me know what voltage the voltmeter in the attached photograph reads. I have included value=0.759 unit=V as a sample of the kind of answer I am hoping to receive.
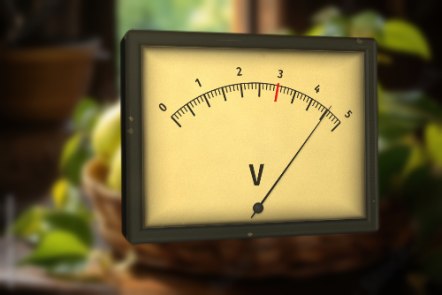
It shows value=4.5 unit=V
